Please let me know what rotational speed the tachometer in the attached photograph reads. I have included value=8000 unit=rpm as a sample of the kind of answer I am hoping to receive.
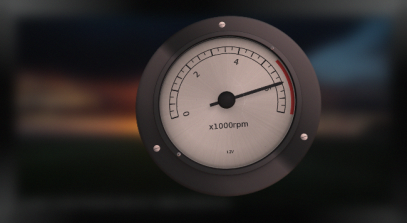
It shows value=6000 unit=rpm
